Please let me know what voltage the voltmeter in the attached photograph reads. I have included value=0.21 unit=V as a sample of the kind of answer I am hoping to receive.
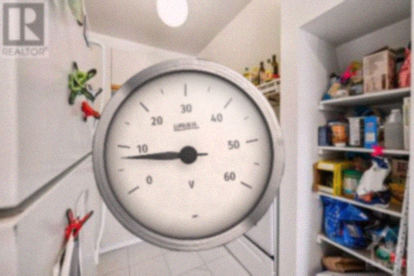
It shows value=7.5 unit=V
